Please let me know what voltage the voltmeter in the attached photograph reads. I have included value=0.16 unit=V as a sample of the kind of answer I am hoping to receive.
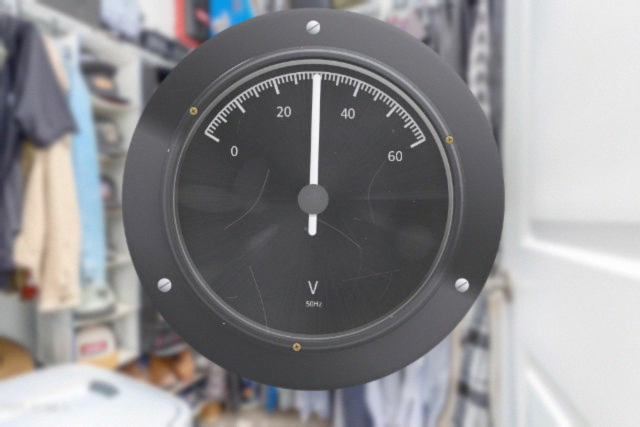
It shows value=30 unit=V
